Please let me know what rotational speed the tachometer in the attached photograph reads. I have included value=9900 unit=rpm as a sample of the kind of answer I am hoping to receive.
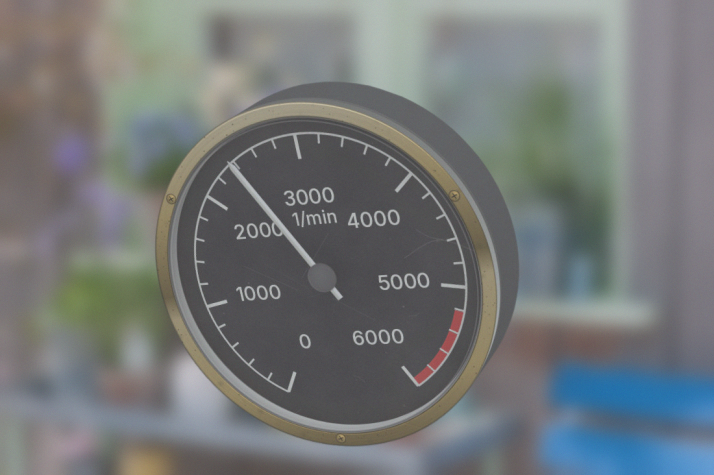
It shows value=2400 unit=rpm
